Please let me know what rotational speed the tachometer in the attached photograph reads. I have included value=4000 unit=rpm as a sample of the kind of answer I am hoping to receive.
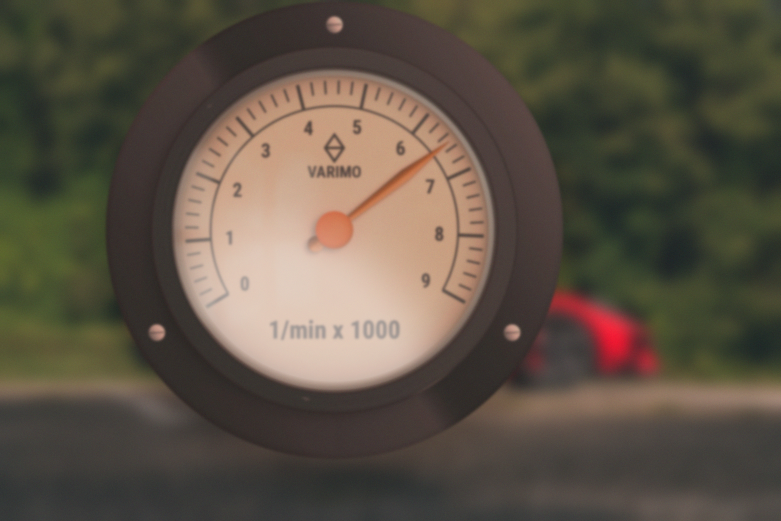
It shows value=6500 unit=rpm
